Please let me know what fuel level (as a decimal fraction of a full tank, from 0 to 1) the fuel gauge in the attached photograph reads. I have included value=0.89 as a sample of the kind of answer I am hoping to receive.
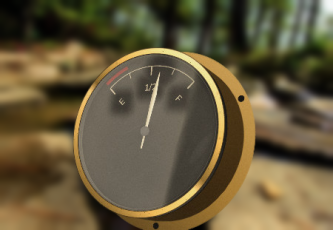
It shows value=0.625
